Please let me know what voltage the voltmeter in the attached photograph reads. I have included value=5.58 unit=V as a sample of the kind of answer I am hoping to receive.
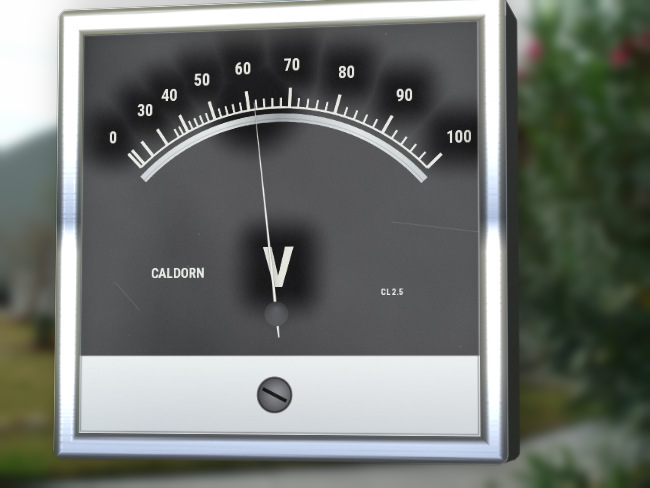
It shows value=62 unit=V
